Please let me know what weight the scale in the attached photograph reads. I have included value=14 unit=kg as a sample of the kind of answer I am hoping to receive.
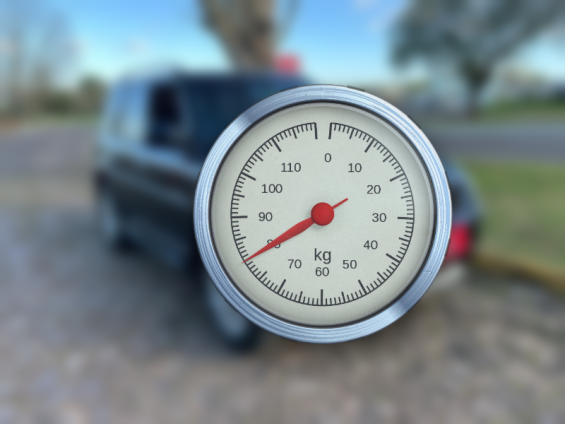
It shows value=80 unit=kg
